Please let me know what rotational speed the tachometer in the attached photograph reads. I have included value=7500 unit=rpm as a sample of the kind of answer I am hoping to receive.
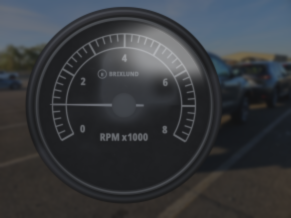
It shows value=1000 unit=rpm
